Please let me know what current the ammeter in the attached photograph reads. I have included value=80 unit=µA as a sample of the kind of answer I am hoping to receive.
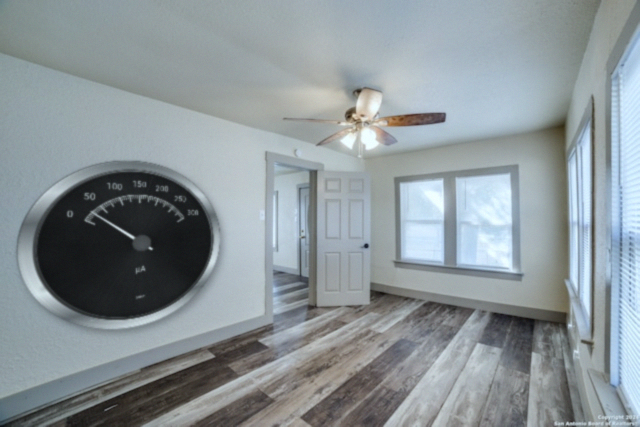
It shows value=25 unit=µA
